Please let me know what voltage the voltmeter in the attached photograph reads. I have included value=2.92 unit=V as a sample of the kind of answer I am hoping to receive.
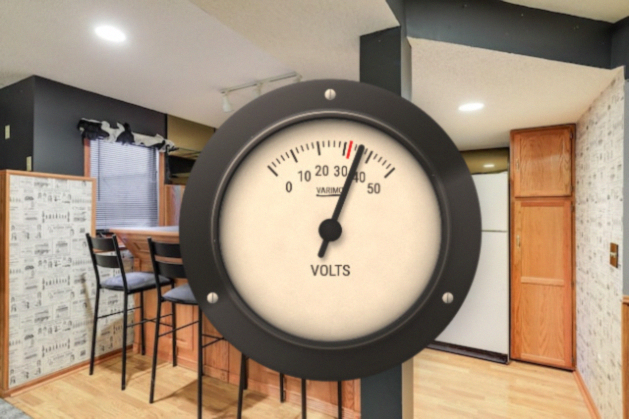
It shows value=36 unit=V
